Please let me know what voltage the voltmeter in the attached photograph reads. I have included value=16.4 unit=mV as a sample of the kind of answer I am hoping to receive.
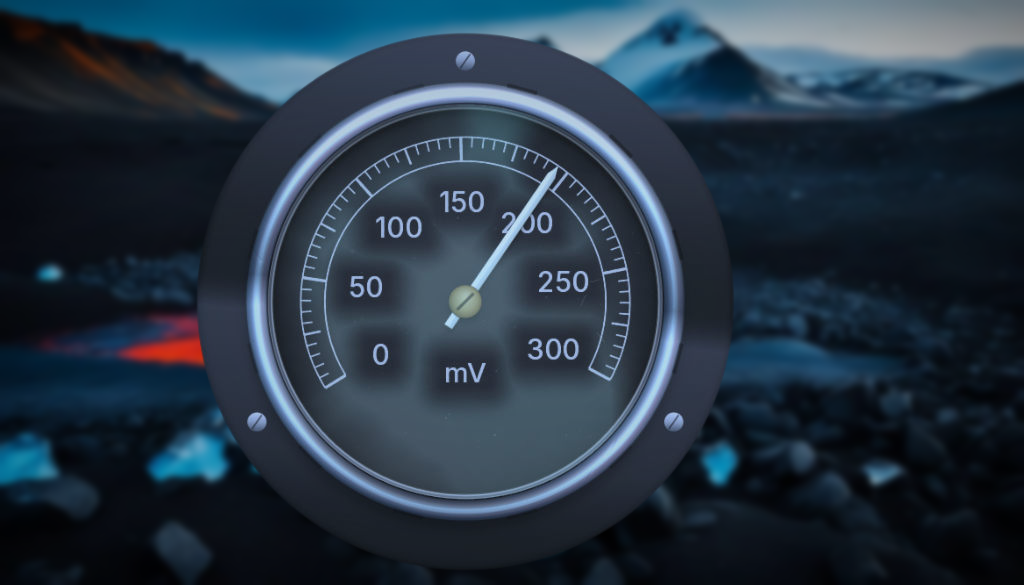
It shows value=195 unit=mV
